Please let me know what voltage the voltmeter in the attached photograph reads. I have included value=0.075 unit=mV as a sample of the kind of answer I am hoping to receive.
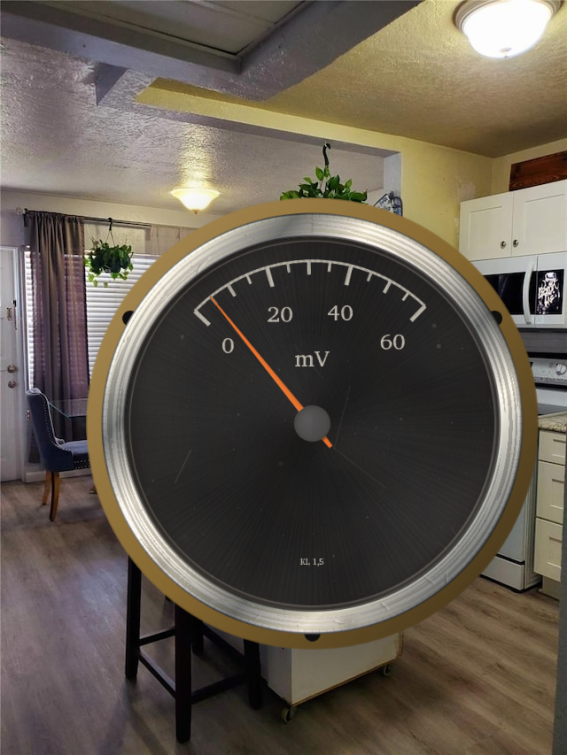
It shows value=5 unit=mV
